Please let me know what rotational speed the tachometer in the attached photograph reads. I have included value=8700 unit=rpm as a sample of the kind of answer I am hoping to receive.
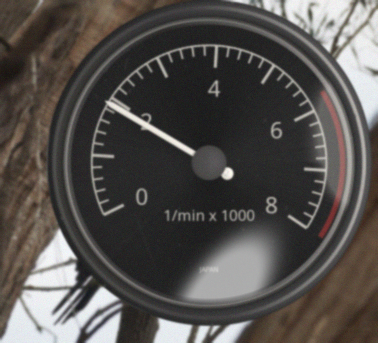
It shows value=1900 unit=rpm
